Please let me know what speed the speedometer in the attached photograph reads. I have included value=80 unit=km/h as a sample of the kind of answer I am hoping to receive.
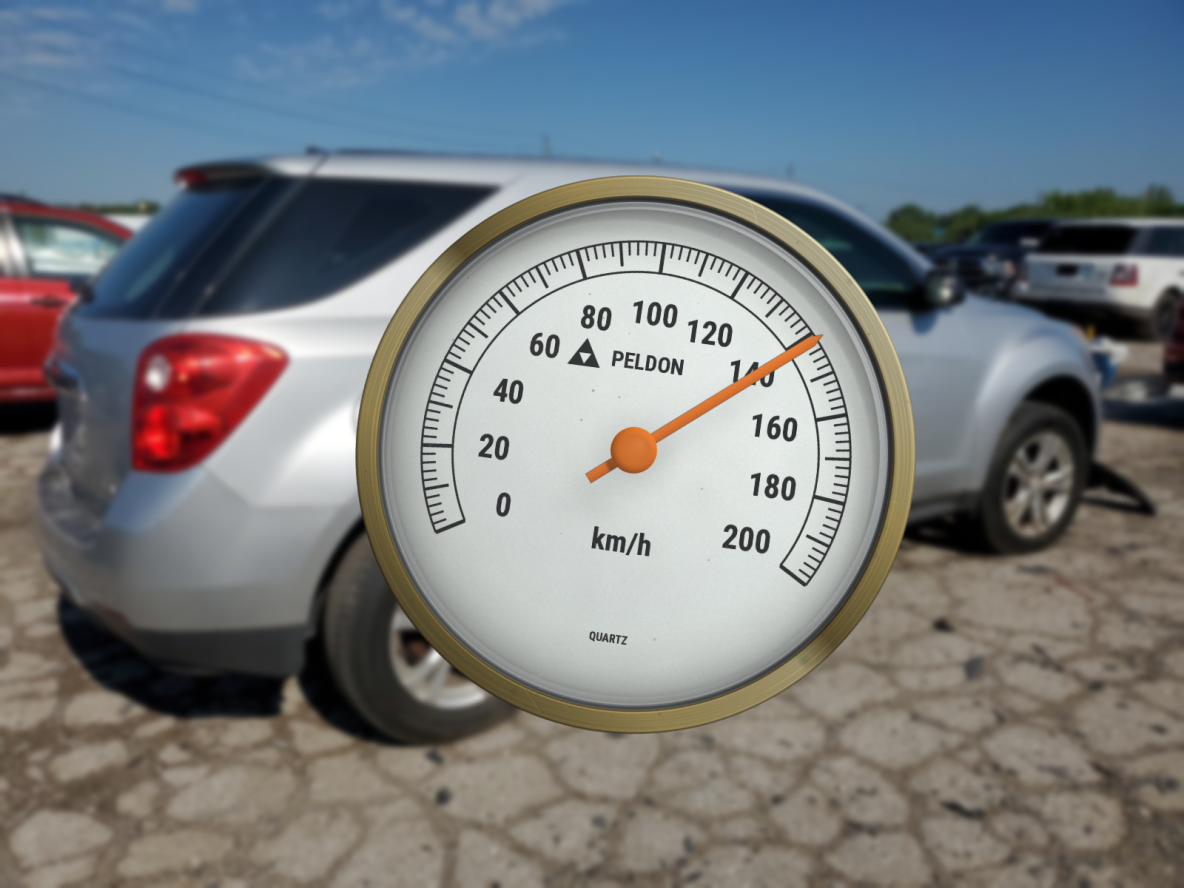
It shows value=142 unit=km/h
